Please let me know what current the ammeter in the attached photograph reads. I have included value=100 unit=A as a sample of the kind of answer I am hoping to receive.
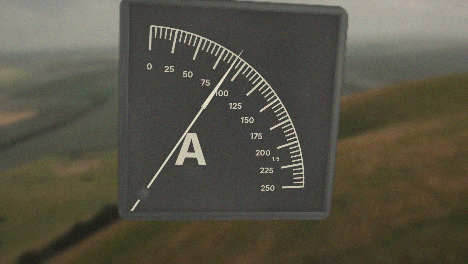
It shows value=90 unit=A
